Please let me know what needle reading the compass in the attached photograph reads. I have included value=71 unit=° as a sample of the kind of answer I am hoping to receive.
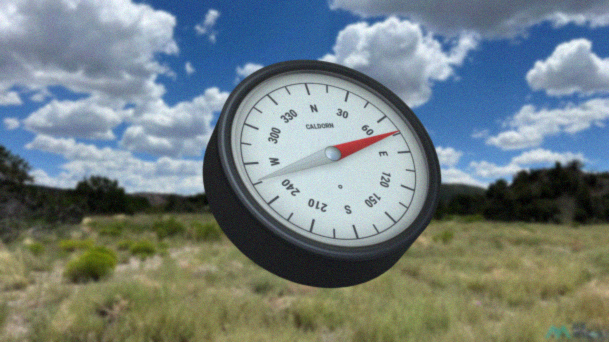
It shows value=75 unit=°
